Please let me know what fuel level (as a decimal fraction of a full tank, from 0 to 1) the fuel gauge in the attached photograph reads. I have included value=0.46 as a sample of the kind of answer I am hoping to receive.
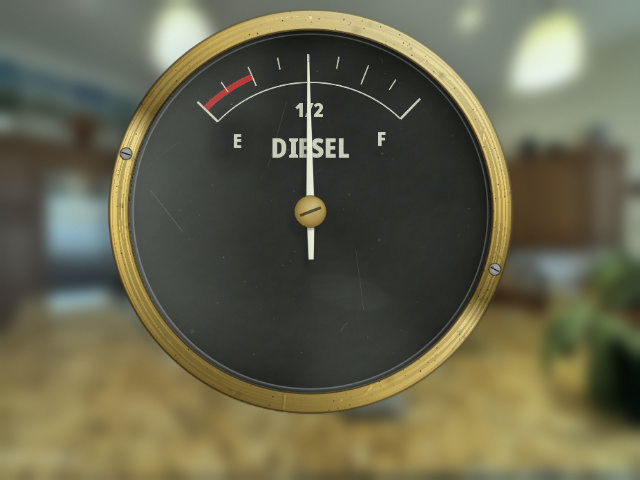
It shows value=0.5
